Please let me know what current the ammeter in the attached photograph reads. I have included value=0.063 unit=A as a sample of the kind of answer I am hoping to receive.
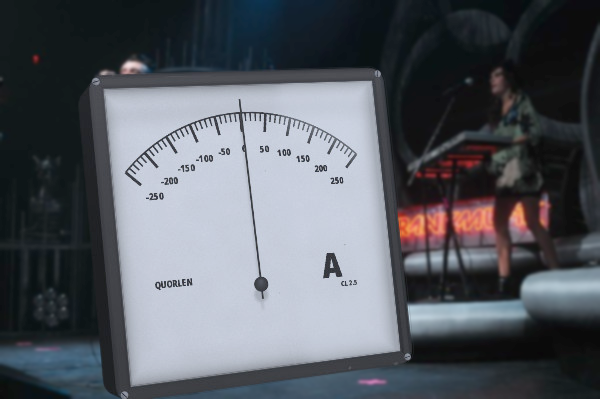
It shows value=0 unit=A
